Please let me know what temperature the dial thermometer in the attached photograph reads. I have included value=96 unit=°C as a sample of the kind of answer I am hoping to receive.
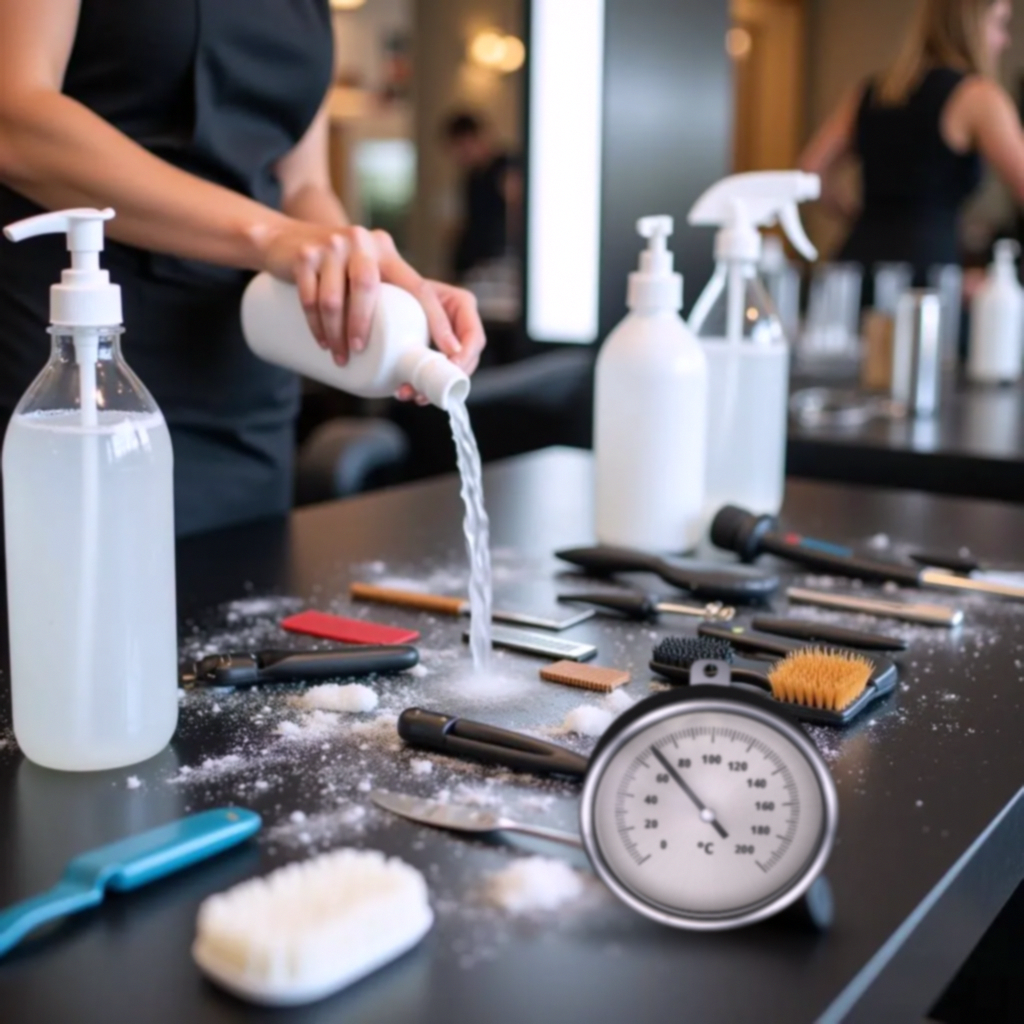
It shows value=70 unit=°C
